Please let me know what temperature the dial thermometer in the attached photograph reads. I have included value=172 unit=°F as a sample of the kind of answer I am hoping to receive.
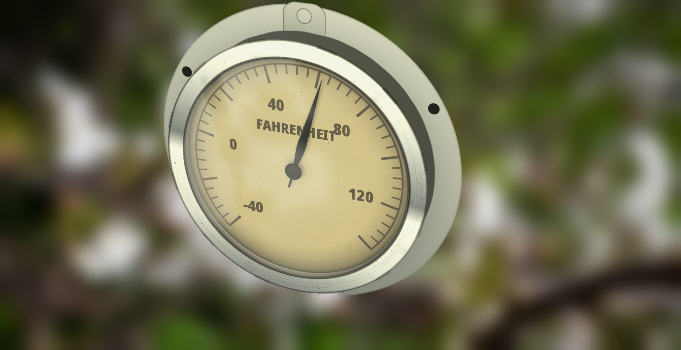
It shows value=62 unit=°F
